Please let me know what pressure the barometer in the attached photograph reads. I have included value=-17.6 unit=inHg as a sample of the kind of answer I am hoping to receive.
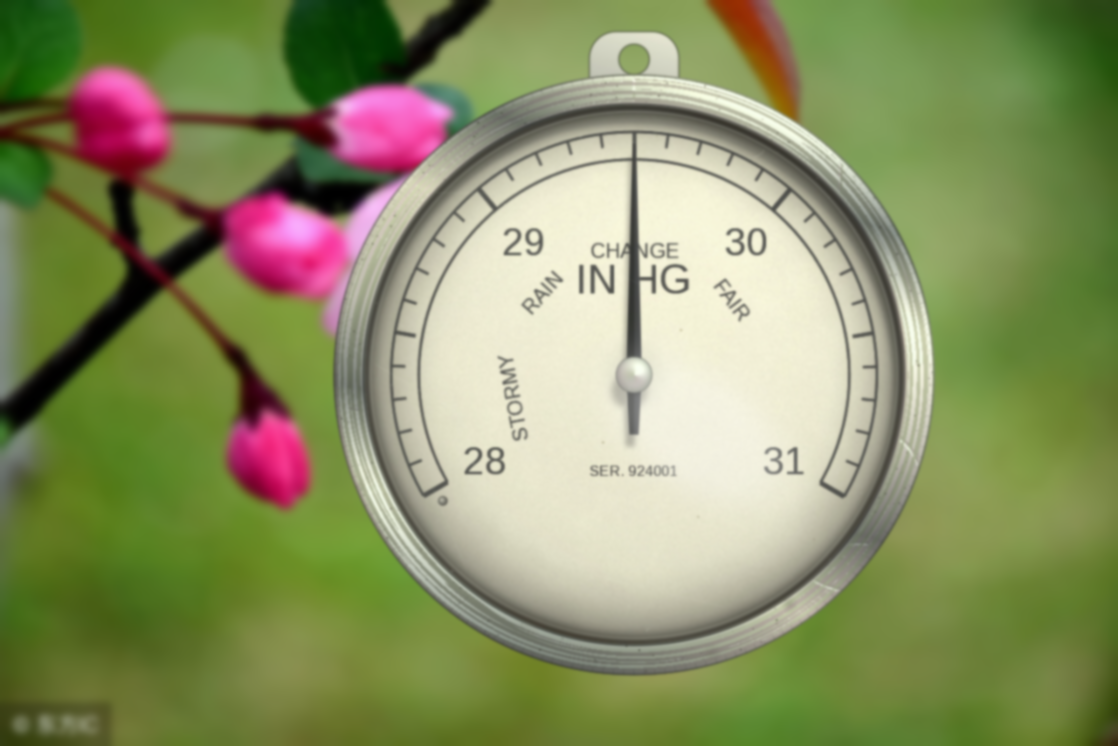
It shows value=29.5 unit=inHg
